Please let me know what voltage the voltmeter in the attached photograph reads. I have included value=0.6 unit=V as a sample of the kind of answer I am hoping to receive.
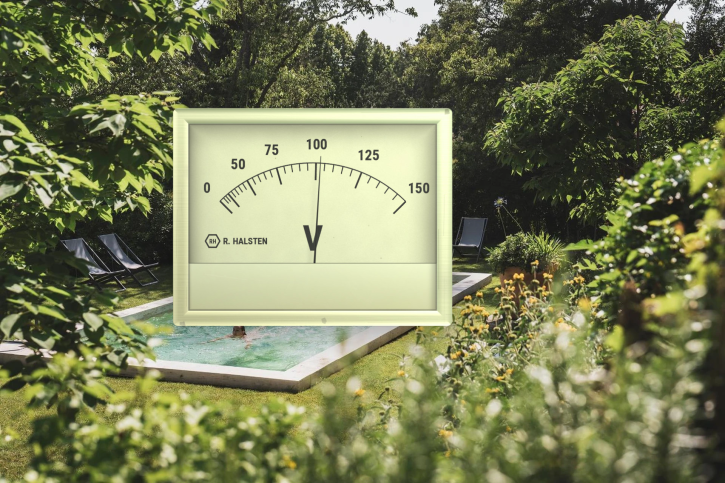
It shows value=102.5 unit=V
